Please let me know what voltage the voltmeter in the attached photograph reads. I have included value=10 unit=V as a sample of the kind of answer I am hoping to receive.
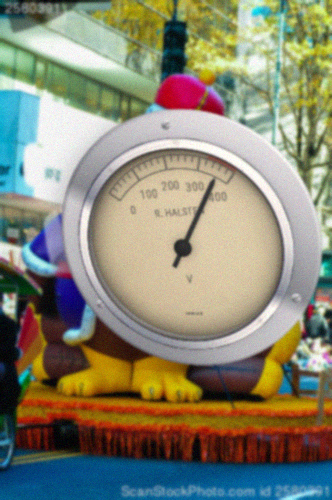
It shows value=360 unit=V
